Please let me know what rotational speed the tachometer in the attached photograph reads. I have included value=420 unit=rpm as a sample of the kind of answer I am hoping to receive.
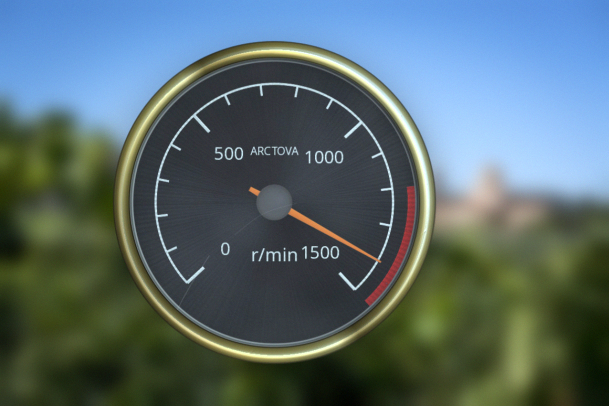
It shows value=1400 unit=rpm
